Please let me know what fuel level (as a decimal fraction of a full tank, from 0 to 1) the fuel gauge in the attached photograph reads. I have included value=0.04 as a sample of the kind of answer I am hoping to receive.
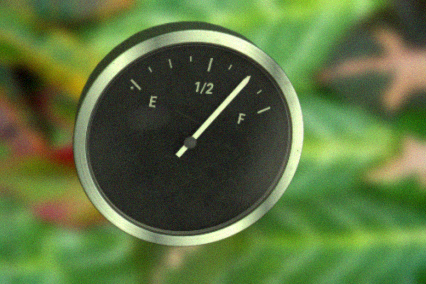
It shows value=0.75
